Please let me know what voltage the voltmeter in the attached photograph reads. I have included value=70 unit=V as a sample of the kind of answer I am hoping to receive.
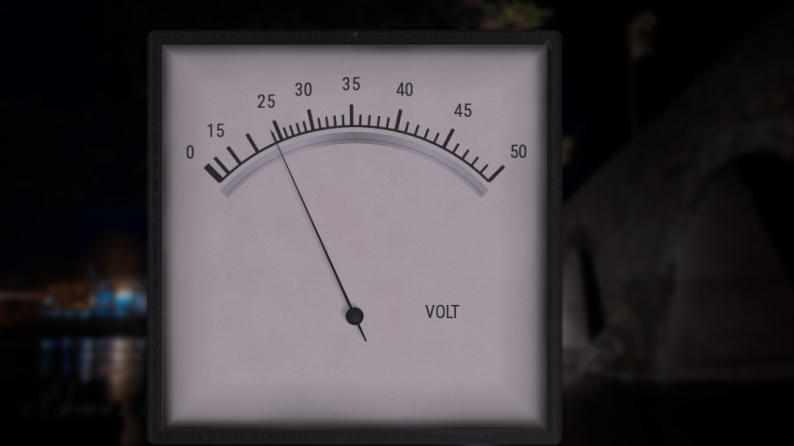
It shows value=24 unit=V
